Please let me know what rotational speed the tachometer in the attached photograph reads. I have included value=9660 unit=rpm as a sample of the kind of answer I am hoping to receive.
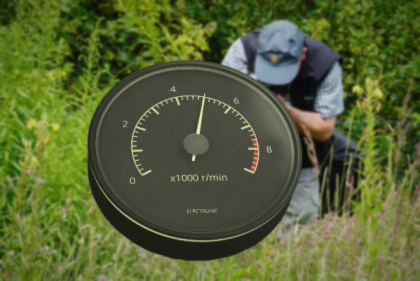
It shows value=5000 unit=rpm
